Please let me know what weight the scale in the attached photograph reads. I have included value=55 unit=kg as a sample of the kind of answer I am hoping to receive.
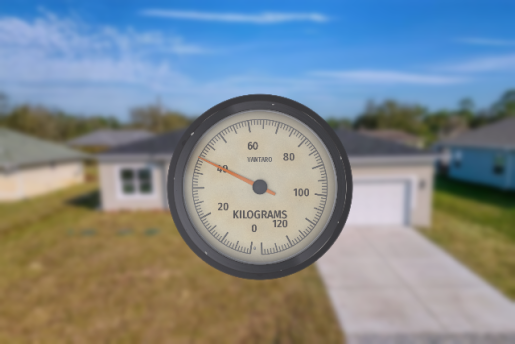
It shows value=40 unit=kg
